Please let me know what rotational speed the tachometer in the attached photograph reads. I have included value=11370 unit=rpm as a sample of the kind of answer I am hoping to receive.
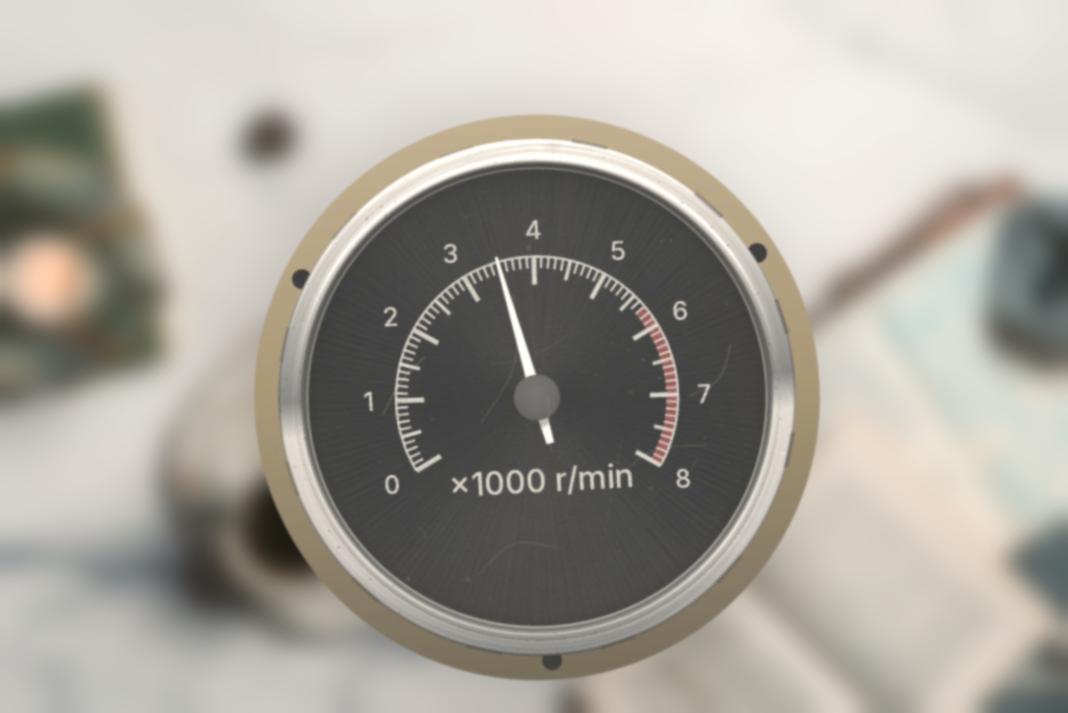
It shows value=3500 unit=rpm
